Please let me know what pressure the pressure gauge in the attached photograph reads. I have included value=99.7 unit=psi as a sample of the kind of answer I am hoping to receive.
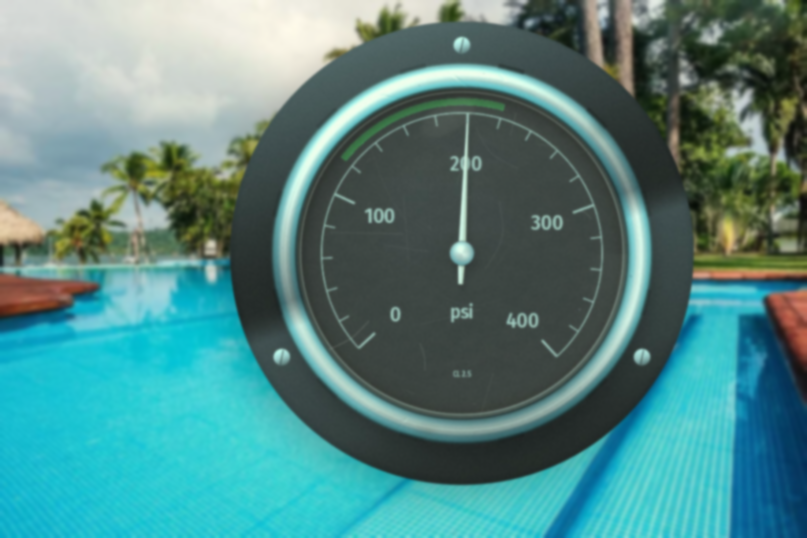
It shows value=200 unit=psi
